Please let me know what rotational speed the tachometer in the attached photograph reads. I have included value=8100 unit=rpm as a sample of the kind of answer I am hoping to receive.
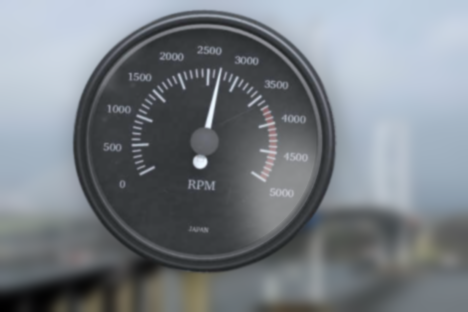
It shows value=2700 unit=rpm
